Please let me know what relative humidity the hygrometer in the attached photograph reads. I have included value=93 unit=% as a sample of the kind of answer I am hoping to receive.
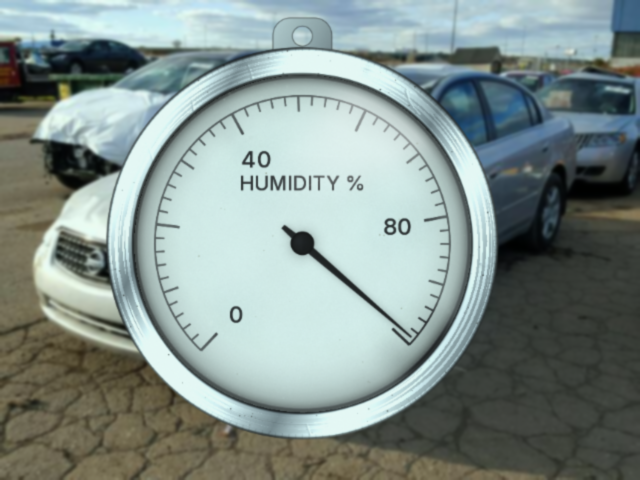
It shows value=99 unit=%
